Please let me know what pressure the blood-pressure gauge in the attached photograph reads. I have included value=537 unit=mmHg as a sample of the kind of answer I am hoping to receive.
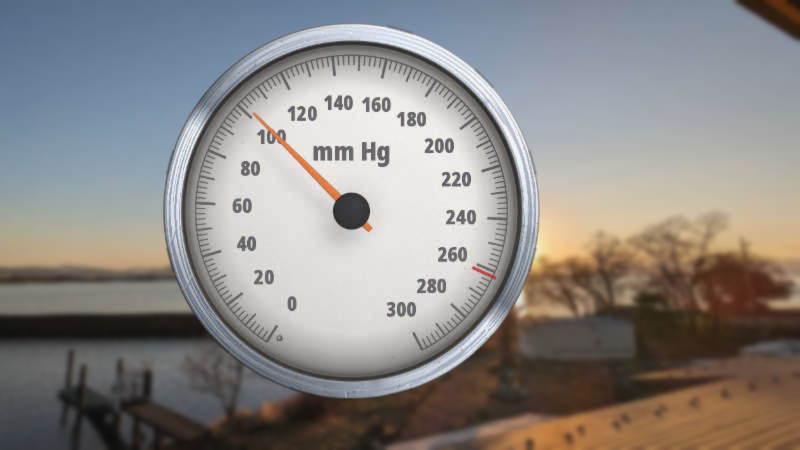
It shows value=102 unit=mmHg
